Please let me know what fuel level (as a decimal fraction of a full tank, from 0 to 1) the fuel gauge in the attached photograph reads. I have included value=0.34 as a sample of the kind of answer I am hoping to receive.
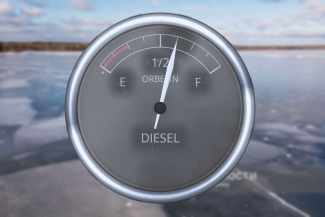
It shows value=0.625
